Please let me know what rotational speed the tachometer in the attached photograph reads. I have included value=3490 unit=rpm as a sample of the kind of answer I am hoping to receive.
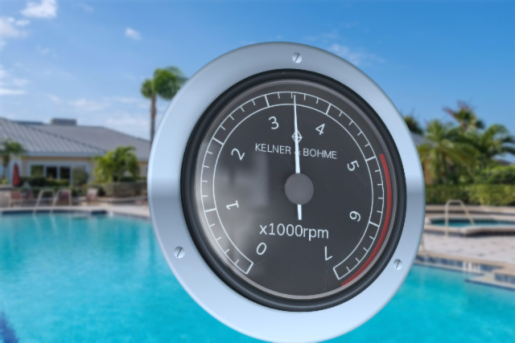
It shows value=3400 unit=rpm
